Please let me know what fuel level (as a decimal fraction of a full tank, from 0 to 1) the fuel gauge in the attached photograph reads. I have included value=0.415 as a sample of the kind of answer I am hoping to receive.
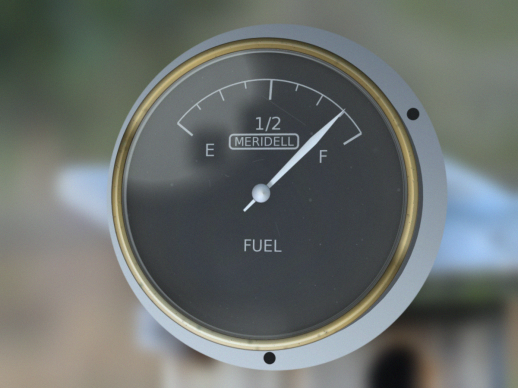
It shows value=0.875
